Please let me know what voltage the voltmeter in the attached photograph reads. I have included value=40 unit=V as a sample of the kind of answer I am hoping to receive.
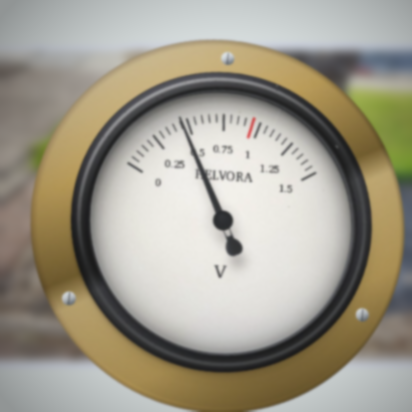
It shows value=0.45 unit=V
